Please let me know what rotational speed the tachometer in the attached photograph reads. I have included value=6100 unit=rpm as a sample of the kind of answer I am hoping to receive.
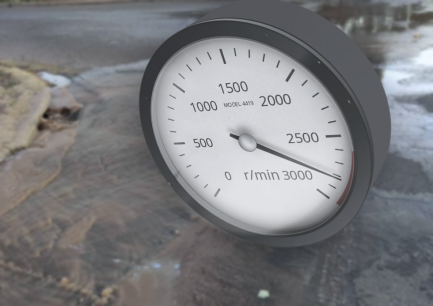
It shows value=2800 unit=rpm
